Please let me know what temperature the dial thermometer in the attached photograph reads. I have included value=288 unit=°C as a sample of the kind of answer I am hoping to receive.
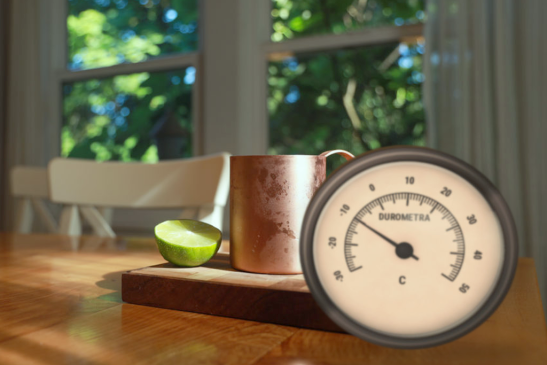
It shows value=-10 unit=°C
